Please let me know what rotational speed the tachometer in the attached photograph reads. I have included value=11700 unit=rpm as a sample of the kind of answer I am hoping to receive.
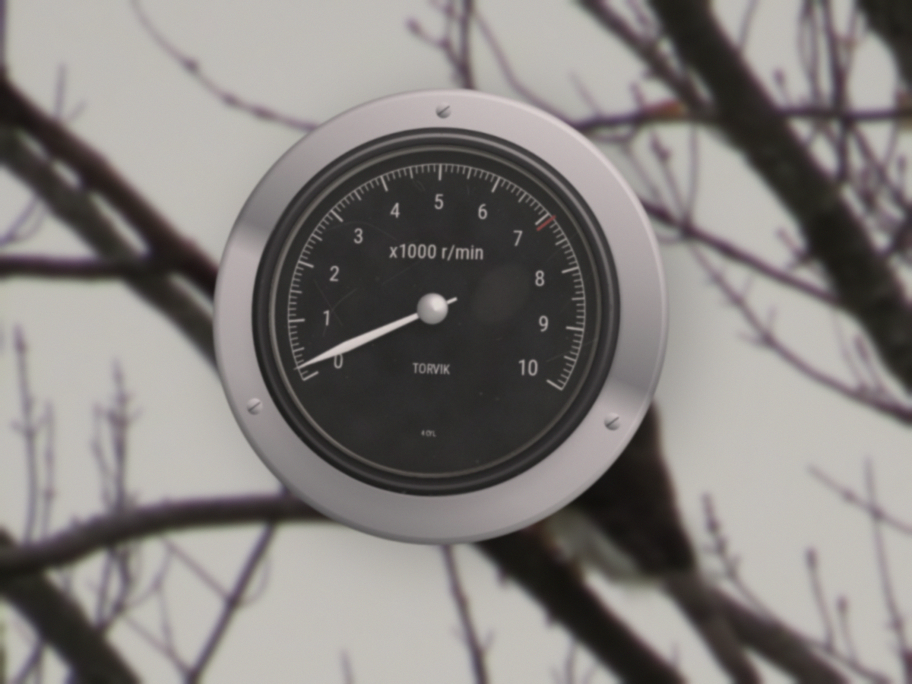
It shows value=200 unit=rpm
